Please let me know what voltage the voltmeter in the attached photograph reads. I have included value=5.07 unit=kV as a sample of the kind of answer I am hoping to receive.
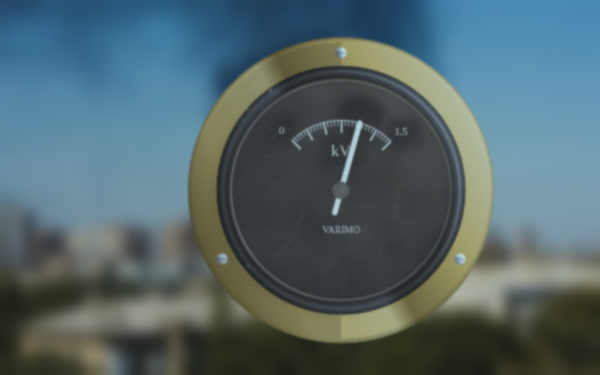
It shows value=1 unit=kV
